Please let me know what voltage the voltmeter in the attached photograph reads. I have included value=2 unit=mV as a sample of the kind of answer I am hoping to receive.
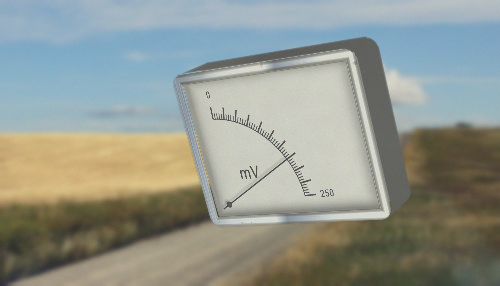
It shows value=175 unit=mV
